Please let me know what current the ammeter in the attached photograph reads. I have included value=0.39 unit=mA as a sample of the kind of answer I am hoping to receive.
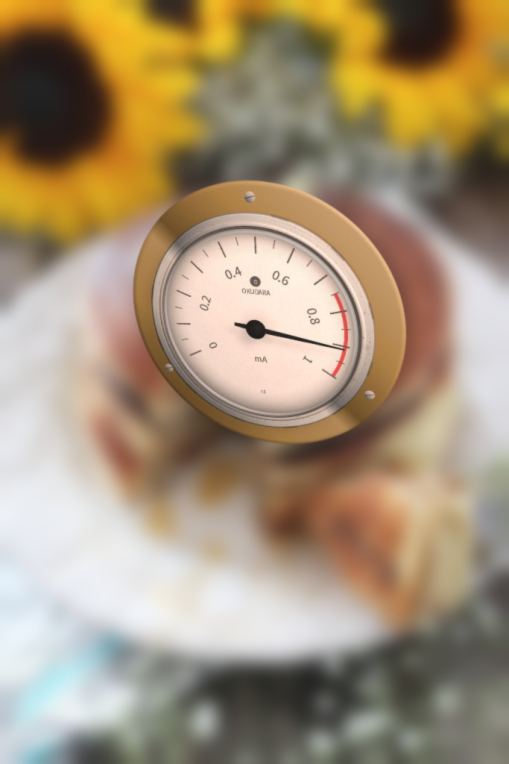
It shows value=0.9 unit=mA
